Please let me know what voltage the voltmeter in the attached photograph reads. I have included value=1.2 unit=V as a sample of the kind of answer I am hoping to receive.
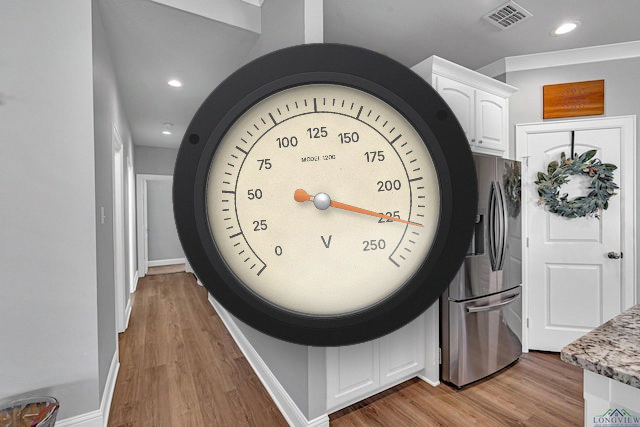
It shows value=225 unit=V
